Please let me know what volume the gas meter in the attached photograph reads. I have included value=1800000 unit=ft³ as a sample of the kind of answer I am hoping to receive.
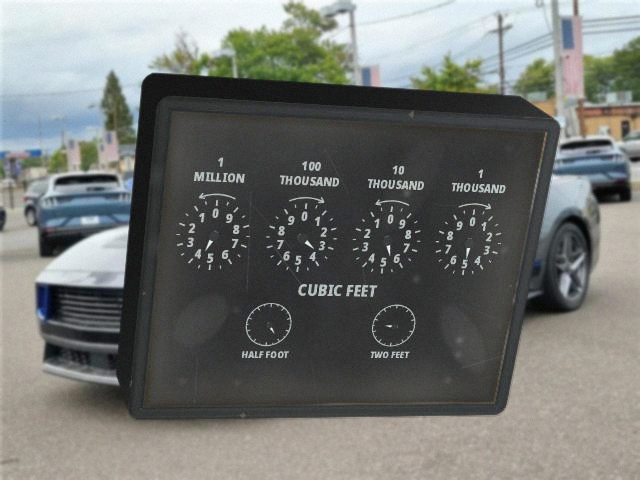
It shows value=435500 unit=ft³
